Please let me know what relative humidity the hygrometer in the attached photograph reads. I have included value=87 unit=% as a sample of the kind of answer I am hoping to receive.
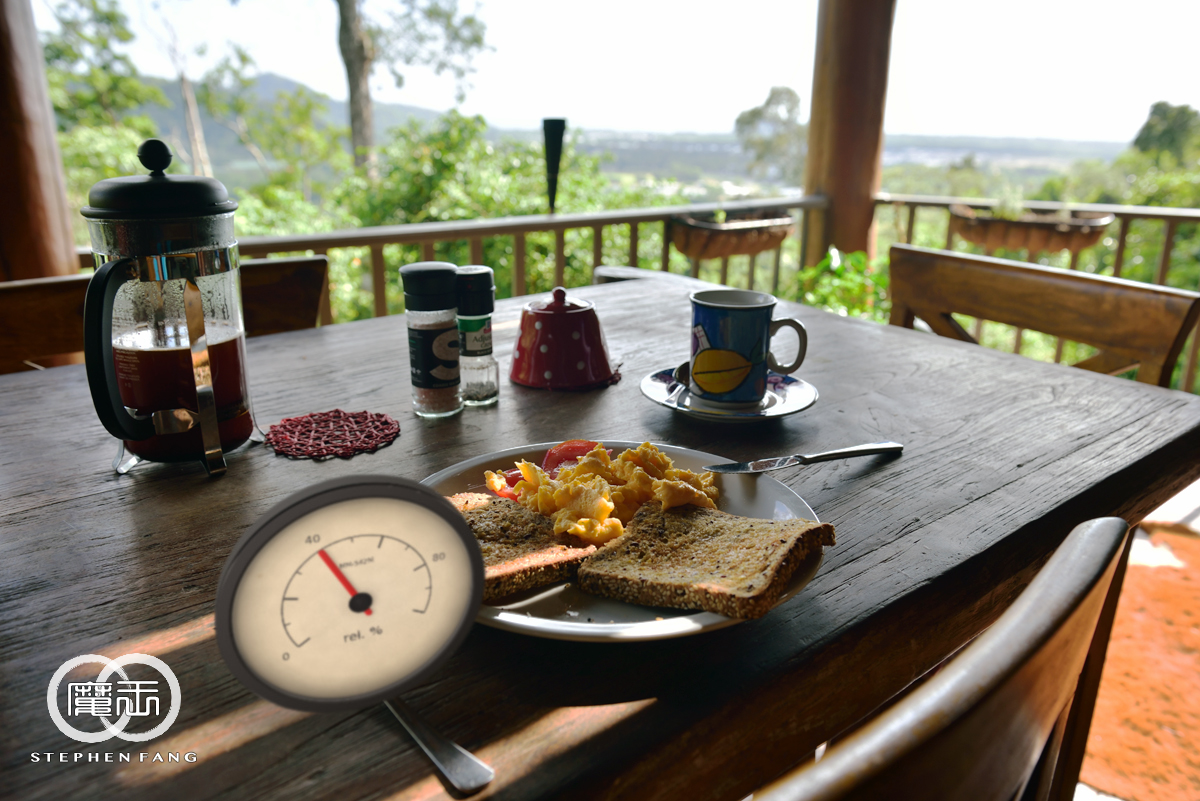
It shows value=40 unit=%
